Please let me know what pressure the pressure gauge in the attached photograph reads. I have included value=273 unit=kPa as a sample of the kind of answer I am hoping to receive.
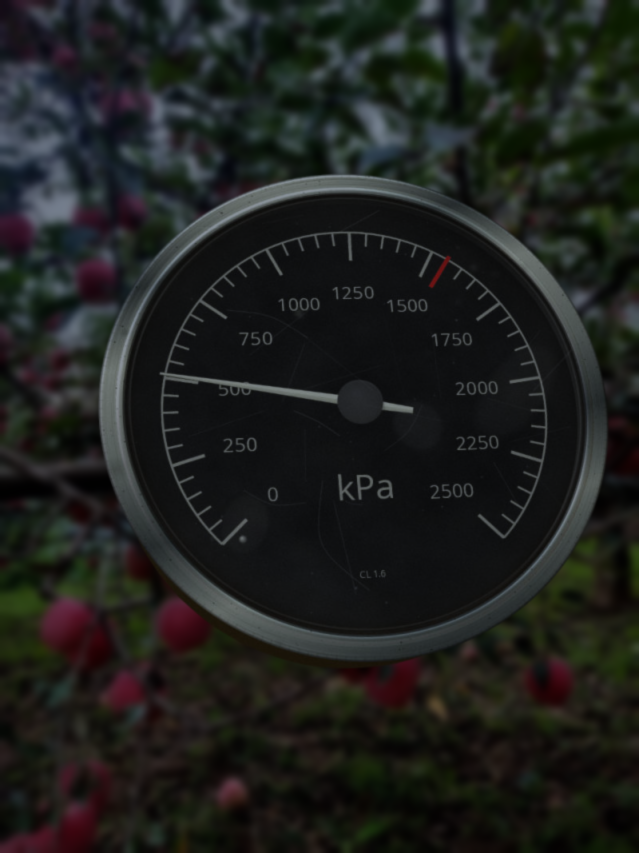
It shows value=500 unit=kPa
